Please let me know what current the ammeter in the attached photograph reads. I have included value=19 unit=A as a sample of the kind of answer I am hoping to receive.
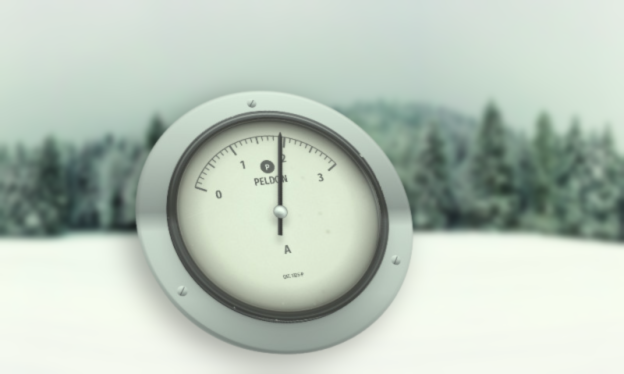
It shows value=1.9 unit=A
